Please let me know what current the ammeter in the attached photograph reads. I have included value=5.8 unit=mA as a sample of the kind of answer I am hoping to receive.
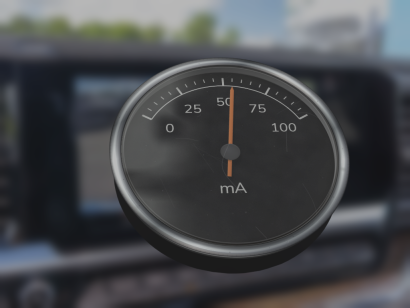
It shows value=55 unit=mA
